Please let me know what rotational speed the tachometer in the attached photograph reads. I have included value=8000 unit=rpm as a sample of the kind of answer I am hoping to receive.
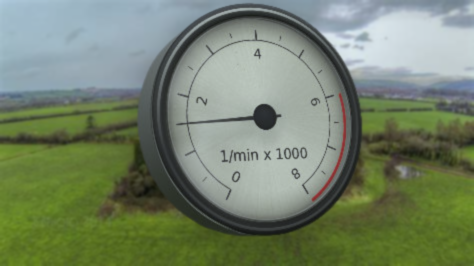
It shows value=1500 unit=rpm
